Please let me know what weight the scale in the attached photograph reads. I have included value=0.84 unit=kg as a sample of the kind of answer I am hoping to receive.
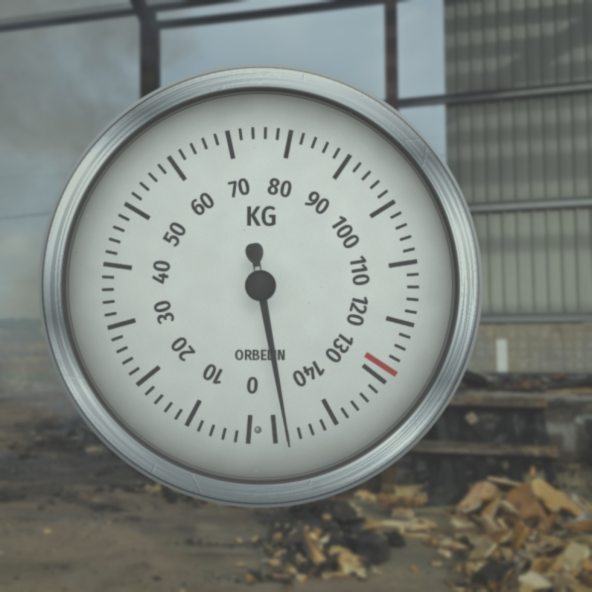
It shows value=148 unit=kg
